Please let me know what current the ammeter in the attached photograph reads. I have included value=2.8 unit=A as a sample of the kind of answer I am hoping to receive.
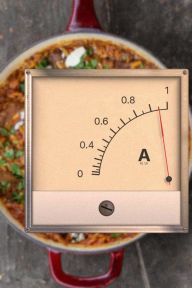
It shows value=0.95 unit=A
